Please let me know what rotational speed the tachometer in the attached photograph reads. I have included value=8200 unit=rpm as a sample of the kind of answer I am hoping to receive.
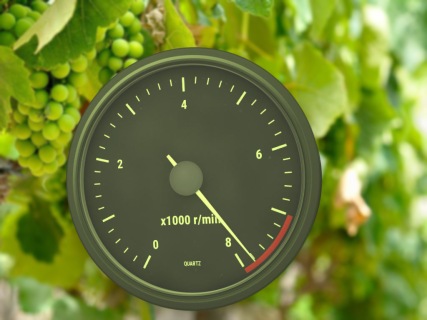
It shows value=7800 unit=rpm
